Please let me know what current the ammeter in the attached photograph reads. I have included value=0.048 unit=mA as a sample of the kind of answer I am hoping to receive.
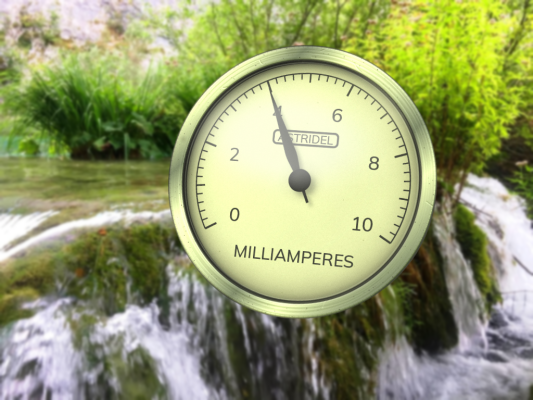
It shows value=4 unit=mA
